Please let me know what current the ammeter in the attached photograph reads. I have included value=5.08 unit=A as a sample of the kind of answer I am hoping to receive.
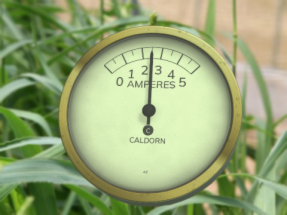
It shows value=2.5 unit=A
